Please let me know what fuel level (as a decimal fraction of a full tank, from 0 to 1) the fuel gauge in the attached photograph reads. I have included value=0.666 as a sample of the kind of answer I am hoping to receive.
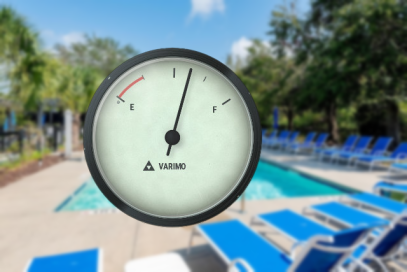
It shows value=0.625
